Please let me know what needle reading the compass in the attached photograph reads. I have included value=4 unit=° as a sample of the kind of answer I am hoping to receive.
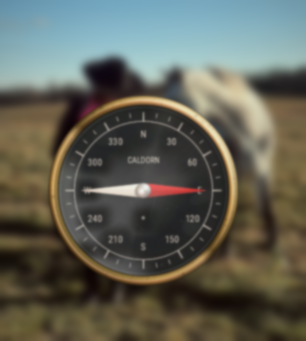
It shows value=90 unit=°
